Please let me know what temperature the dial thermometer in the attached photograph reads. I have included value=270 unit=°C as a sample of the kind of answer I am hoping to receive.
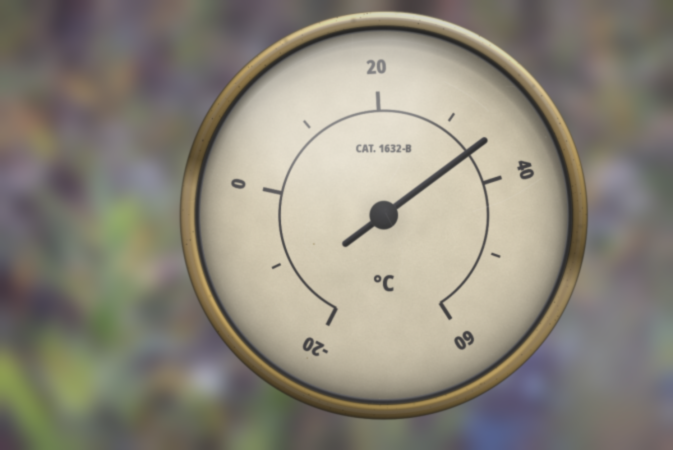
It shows value=35 unit=°C
